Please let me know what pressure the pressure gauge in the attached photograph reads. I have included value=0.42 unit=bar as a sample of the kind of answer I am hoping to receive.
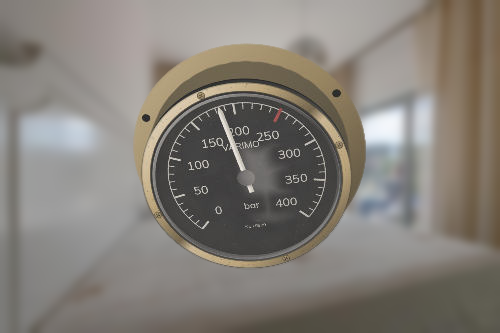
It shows value=185 unit=bar
